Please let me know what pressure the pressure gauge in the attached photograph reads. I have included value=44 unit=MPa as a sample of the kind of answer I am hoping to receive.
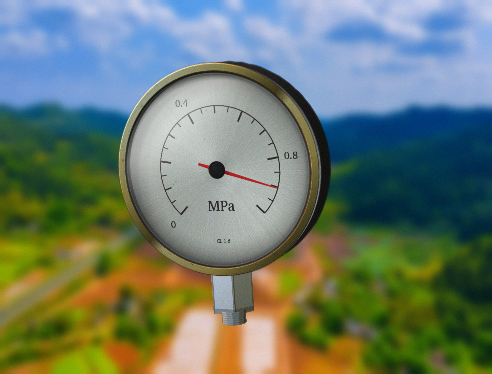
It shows value=0.9 unit=MPa
